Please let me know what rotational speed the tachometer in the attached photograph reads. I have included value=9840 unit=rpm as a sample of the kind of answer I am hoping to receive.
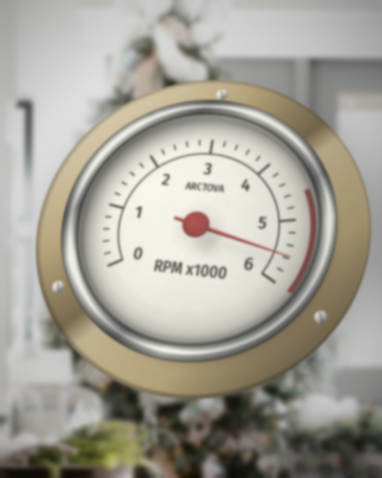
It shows value=5600 unit=rpm
